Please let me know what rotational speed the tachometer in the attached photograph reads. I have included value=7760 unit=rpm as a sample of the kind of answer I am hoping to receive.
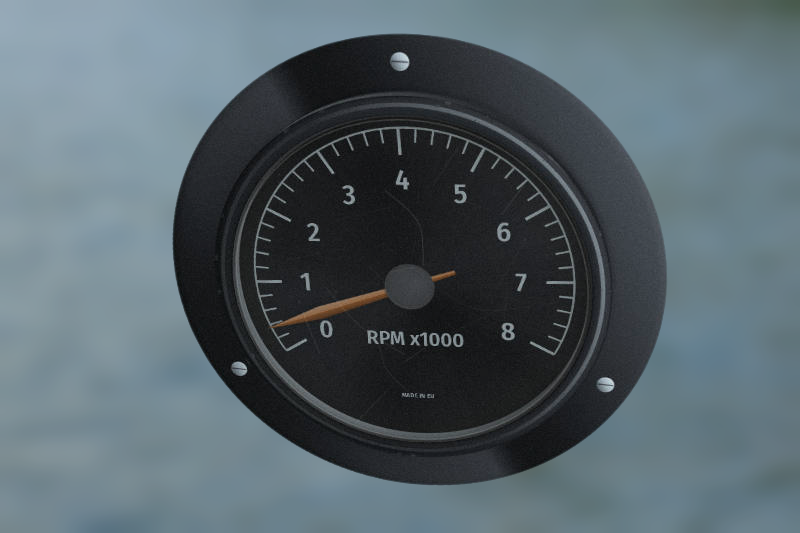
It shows value=400 unit=rpm
